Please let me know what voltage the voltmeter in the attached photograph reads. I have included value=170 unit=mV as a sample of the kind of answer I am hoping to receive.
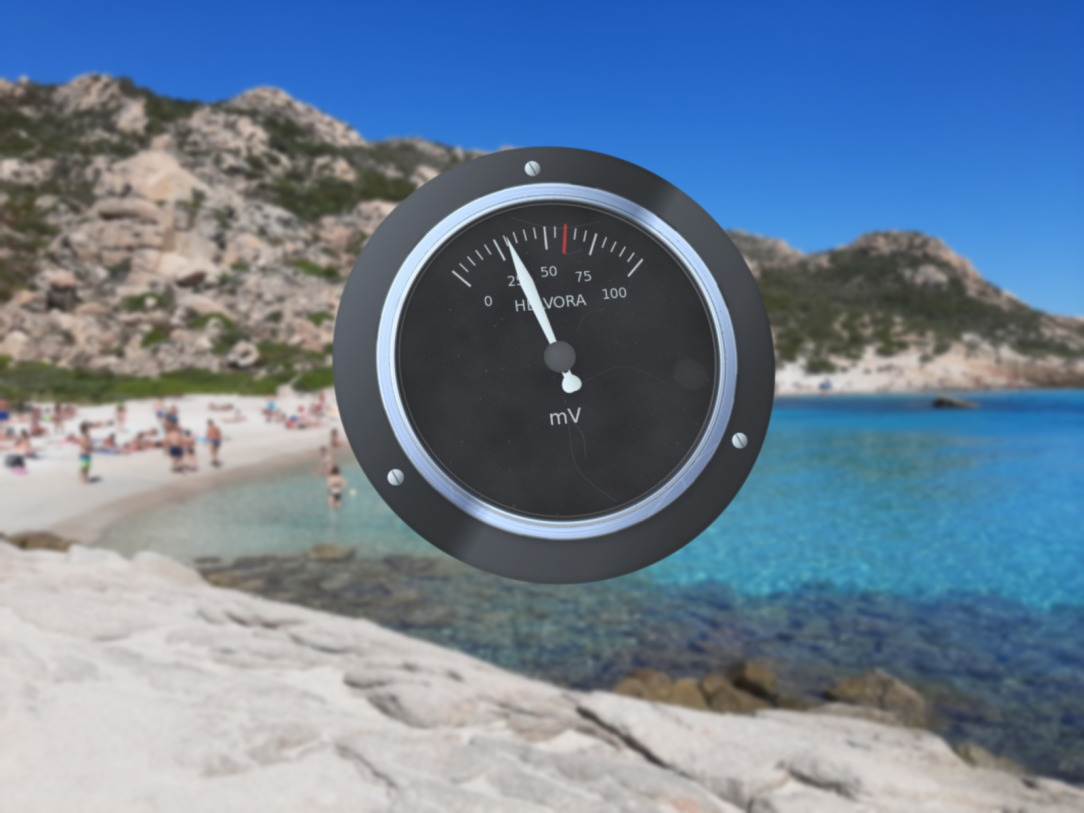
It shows value=30 unit=mV
